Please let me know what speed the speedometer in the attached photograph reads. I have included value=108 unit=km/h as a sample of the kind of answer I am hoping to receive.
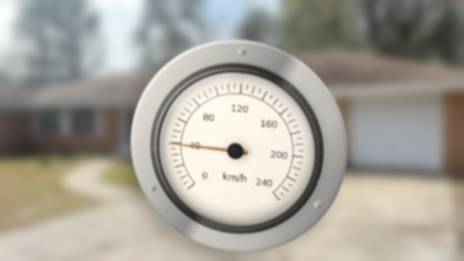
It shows value=40 unit=km/h
